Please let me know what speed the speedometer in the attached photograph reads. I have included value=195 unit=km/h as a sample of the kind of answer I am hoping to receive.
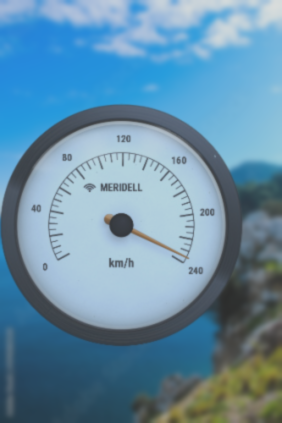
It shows value=235 unit=km/h
